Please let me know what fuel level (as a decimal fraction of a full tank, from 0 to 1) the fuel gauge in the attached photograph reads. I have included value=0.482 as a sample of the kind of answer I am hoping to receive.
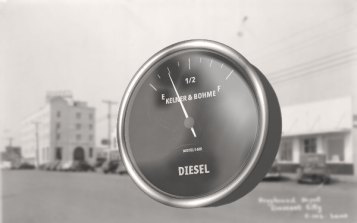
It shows value=0.25
